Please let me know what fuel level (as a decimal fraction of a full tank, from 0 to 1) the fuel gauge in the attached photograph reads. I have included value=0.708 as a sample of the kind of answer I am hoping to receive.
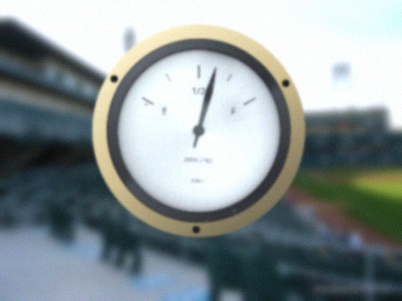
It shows value=0.625
